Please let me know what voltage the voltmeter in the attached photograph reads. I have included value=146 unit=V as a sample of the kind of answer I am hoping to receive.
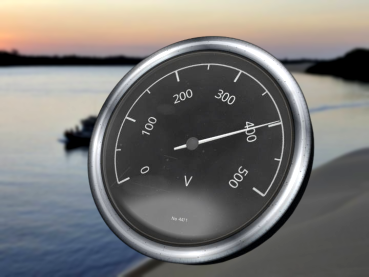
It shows value=400 unit=V
